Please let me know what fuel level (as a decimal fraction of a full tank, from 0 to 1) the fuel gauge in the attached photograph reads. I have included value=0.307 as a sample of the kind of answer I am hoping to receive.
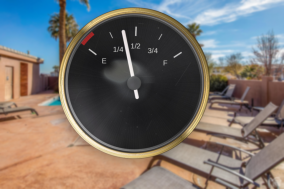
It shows value=0.375
